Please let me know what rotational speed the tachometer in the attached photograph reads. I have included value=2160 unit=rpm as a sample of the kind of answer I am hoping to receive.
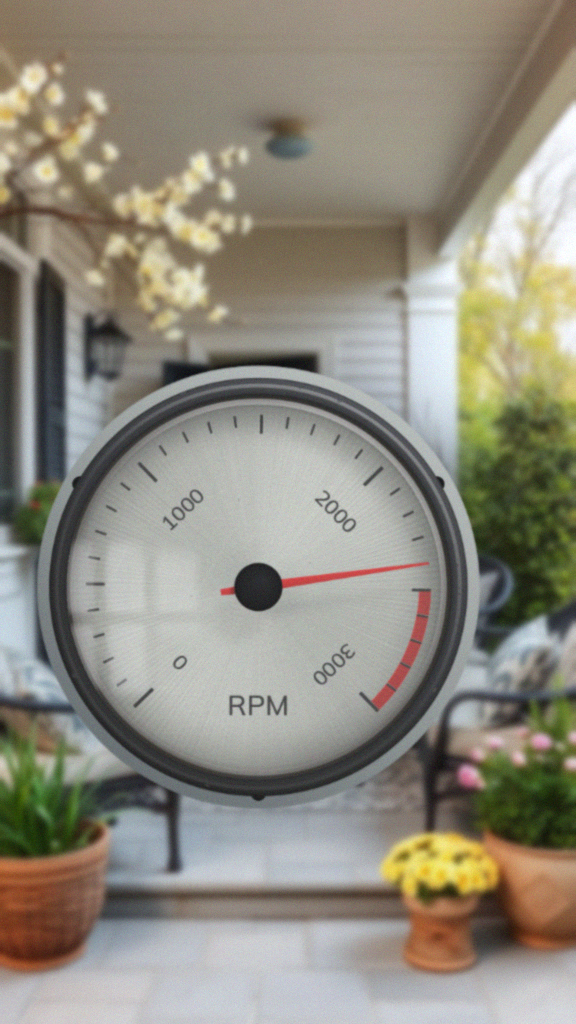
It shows value=2400 unit=rpm
